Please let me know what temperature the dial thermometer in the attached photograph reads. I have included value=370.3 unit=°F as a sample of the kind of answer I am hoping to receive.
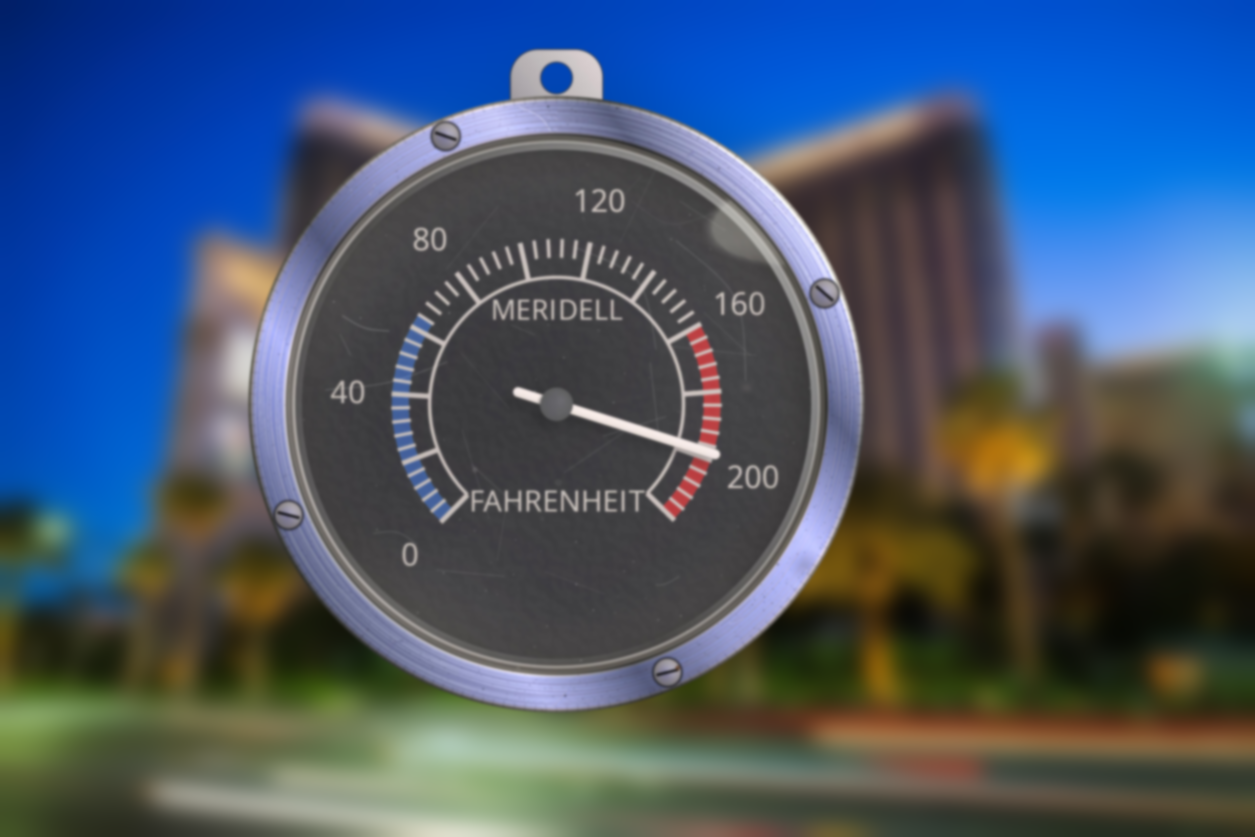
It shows value=198 unit=°F
